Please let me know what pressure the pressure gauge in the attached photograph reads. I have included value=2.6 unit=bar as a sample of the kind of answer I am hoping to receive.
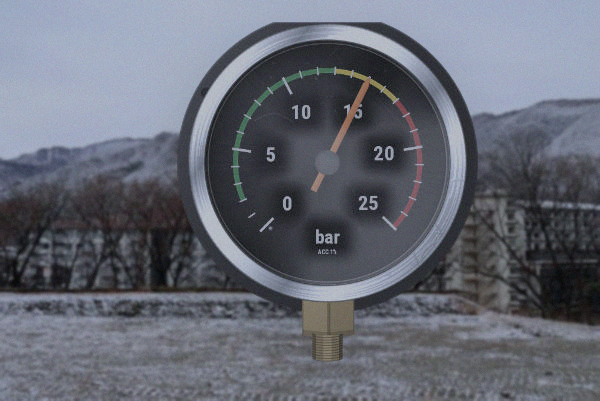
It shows value=15 unit=bar
